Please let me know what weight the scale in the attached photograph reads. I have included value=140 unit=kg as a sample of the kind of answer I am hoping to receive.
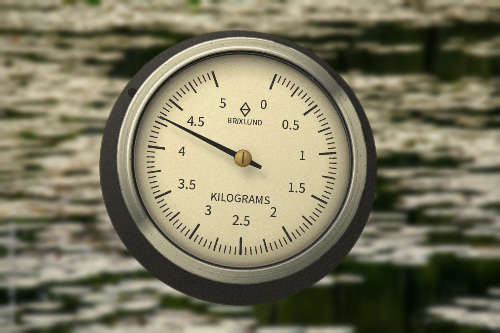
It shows value=4.3 unit=kg
